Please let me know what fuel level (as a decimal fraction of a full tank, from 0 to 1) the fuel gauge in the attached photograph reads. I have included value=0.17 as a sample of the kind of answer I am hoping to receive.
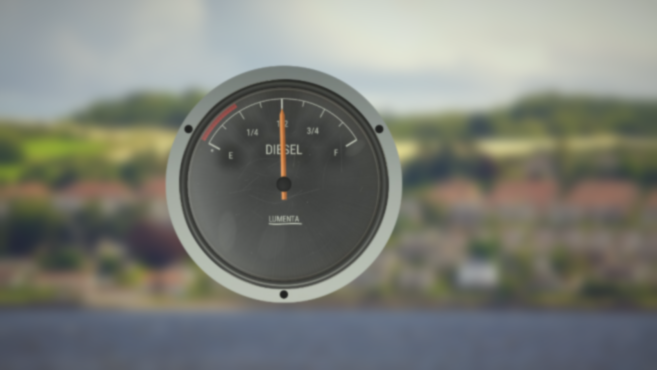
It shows value=0.5
